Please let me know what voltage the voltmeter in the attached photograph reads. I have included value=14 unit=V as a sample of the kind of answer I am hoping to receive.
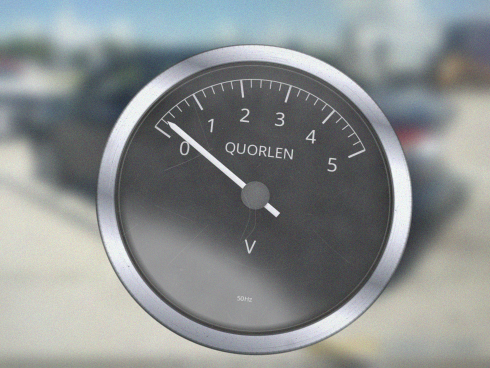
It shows value=0.2 unit=V
